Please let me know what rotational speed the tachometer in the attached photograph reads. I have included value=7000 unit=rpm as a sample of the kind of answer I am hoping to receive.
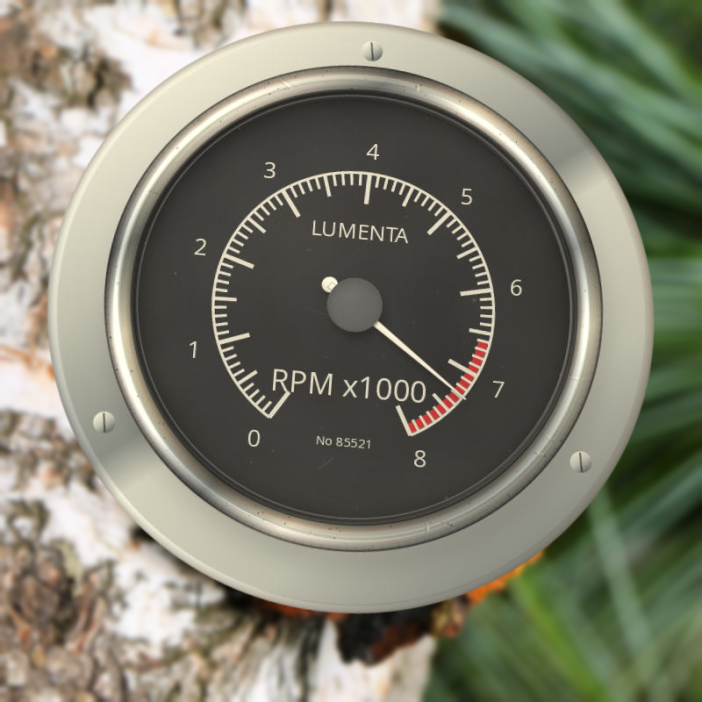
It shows value=7300 unit=rpm
